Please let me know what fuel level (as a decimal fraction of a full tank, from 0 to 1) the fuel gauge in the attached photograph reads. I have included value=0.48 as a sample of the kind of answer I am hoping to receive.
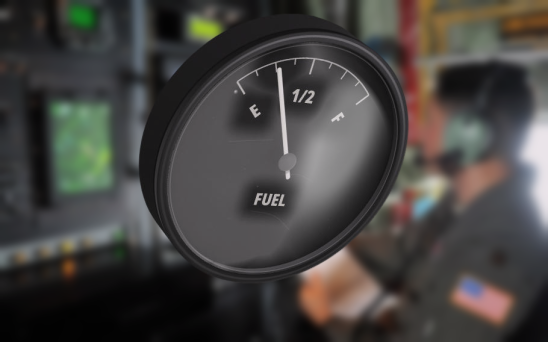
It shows value=0.25
